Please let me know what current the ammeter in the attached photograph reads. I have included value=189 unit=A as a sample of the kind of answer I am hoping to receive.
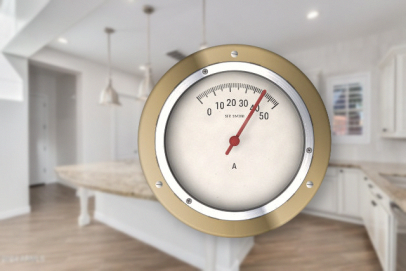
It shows value=40 unit=A
